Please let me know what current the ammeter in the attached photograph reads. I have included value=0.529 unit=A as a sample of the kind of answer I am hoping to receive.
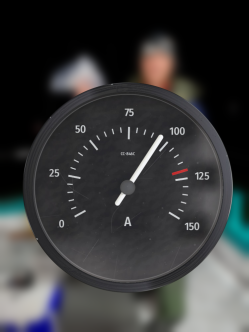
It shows value=95 unit=A
